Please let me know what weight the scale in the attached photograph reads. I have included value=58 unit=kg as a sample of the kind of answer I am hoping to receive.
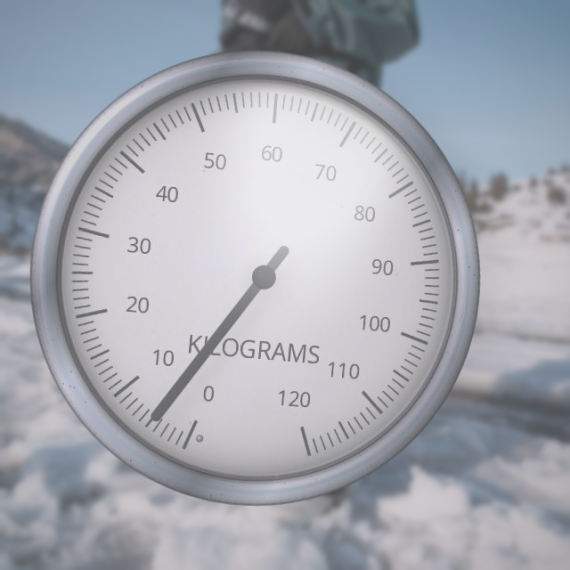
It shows value=5 unit=kg
